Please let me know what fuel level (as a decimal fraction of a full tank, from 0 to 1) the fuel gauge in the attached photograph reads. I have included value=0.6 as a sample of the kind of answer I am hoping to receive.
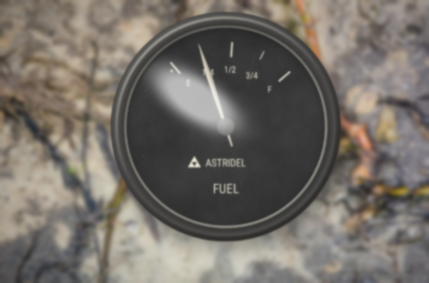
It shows value=0.25
